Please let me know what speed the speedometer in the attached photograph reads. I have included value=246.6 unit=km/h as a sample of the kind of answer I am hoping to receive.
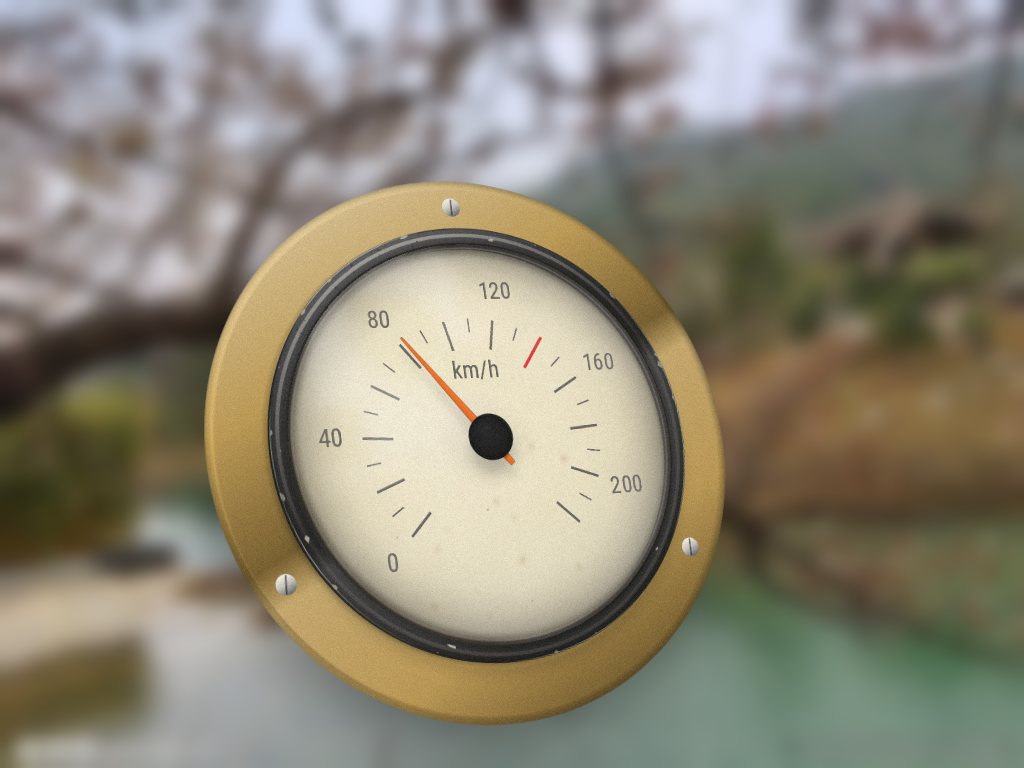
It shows value=80 unit=km/h
